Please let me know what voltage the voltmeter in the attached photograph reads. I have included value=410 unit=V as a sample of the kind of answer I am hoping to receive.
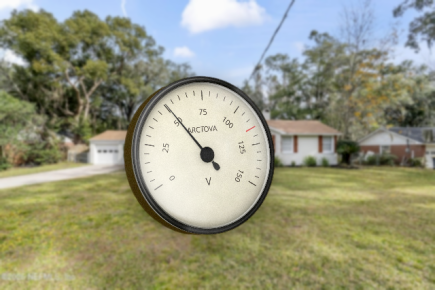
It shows value=50 unit=V
